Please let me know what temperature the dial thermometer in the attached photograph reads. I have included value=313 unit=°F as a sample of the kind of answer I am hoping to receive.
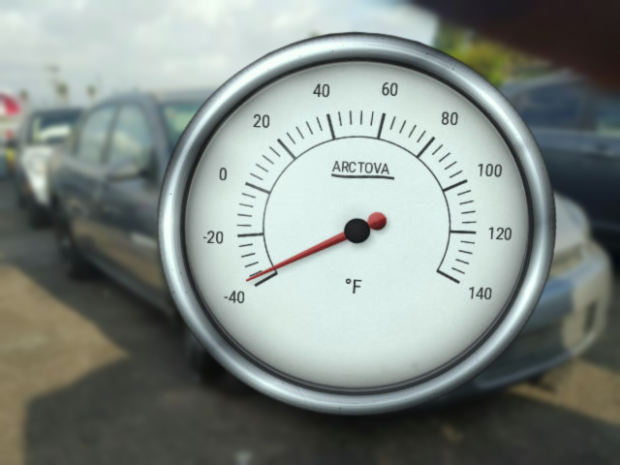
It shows value=-36 unit=°F
